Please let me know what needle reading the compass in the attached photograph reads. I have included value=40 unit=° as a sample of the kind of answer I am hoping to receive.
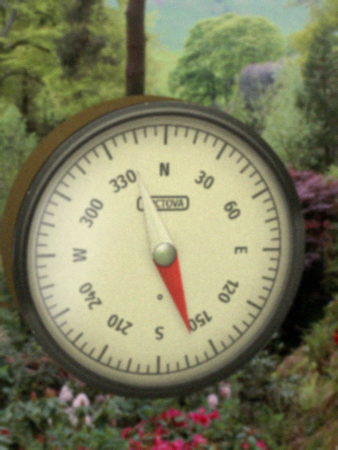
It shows value=160 unit=°
